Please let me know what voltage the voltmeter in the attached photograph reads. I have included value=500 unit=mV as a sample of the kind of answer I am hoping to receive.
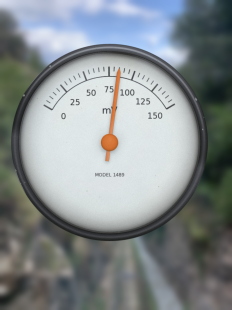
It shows value=85 unit=mV
